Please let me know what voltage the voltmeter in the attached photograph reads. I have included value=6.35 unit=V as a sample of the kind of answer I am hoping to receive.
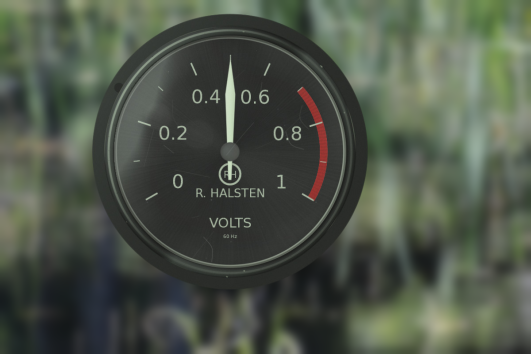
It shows value=0.5 unit=V
